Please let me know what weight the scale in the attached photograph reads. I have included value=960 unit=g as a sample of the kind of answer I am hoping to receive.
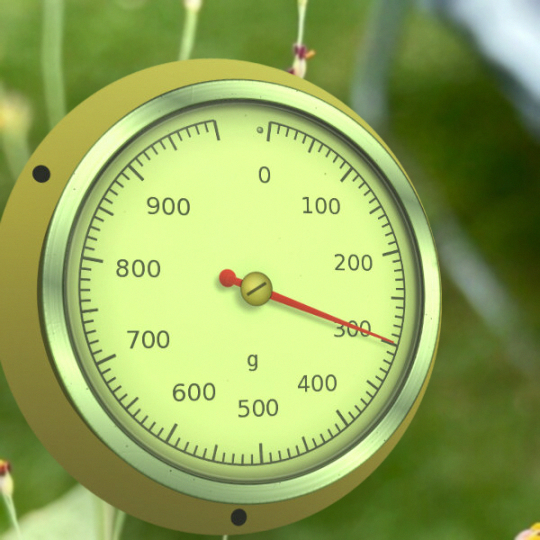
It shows value=300 unit=g
